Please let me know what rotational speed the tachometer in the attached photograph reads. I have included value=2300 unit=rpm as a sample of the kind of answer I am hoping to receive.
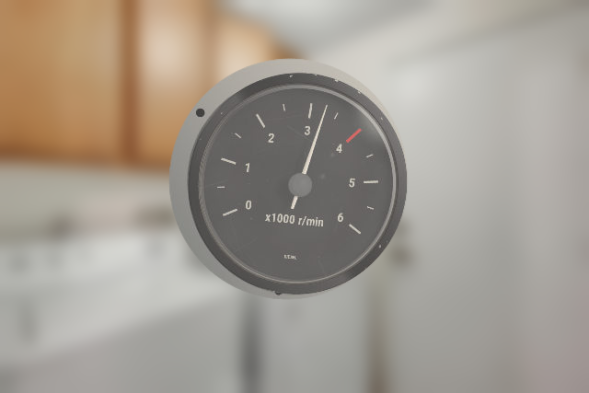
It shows value=3250 unit=rpm
